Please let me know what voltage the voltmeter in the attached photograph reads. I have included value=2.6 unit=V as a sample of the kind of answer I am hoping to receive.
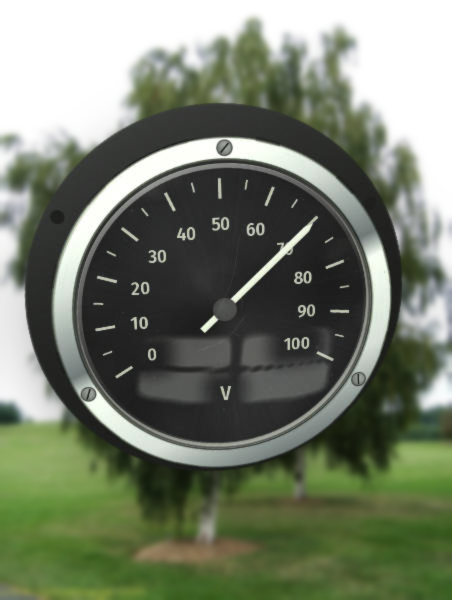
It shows value=70 unit=V
